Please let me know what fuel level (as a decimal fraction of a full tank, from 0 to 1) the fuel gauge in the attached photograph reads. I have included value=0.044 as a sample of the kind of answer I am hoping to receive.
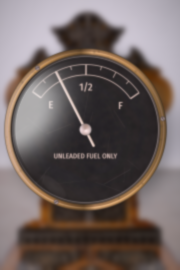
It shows value=0.25
